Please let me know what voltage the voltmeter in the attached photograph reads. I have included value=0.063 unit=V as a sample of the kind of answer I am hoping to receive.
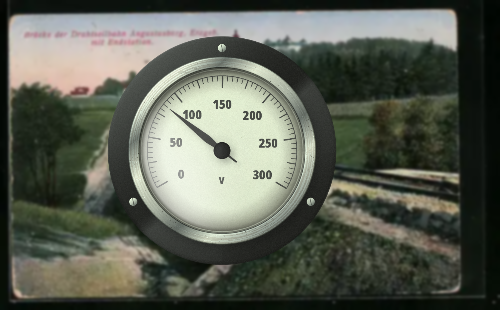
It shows value=85 unit=V
